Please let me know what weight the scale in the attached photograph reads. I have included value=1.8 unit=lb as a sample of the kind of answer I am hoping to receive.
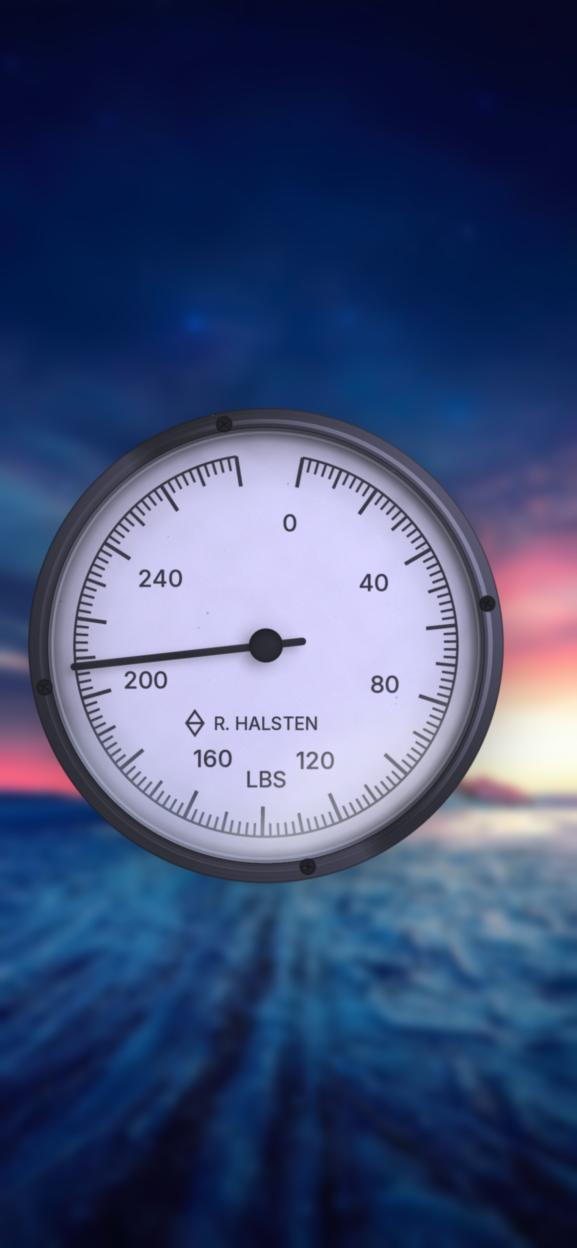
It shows value=208 unit=lb
